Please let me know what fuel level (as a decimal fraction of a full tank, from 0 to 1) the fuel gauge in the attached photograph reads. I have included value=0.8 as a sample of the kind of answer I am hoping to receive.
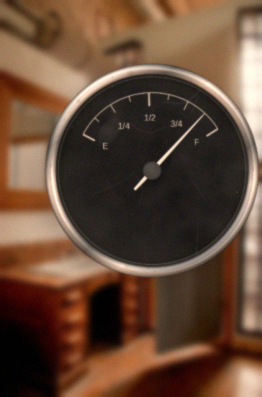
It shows value=0.875
